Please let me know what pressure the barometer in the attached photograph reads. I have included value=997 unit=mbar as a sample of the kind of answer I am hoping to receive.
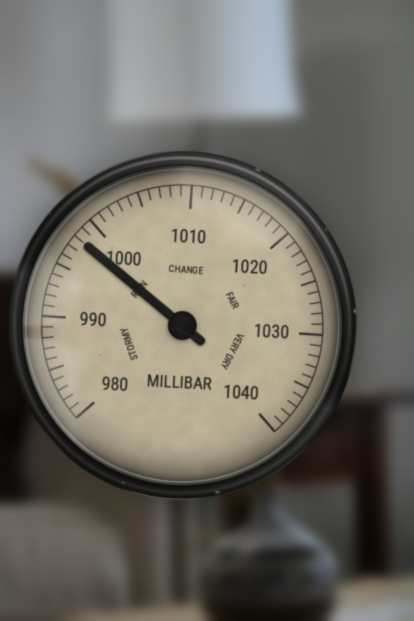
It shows value=998 unit=mbar
